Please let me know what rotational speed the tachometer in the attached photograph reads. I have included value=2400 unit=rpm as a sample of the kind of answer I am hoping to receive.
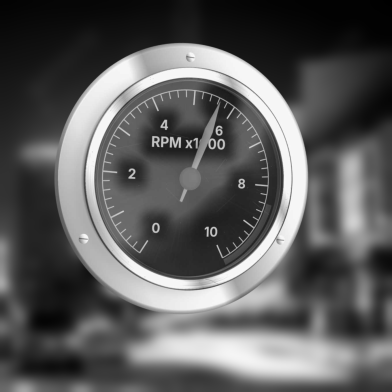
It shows value=5600 unit=rpm
